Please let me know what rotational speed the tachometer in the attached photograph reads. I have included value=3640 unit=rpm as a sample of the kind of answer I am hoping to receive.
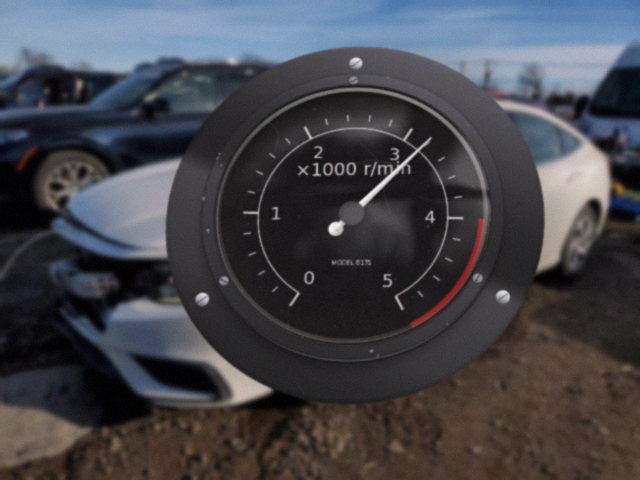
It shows value=3200 unit=rpm
